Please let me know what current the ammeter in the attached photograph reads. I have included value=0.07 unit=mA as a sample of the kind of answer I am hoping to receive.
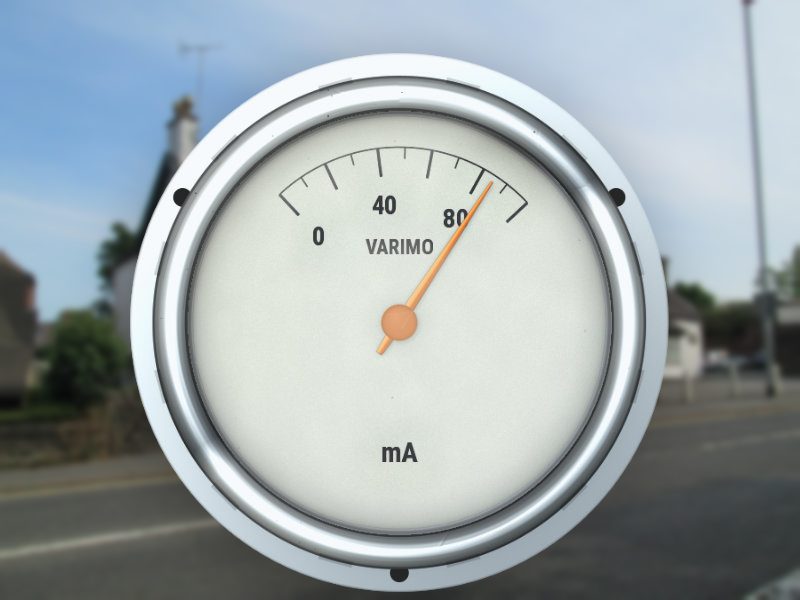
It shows value=85 unit=mA
